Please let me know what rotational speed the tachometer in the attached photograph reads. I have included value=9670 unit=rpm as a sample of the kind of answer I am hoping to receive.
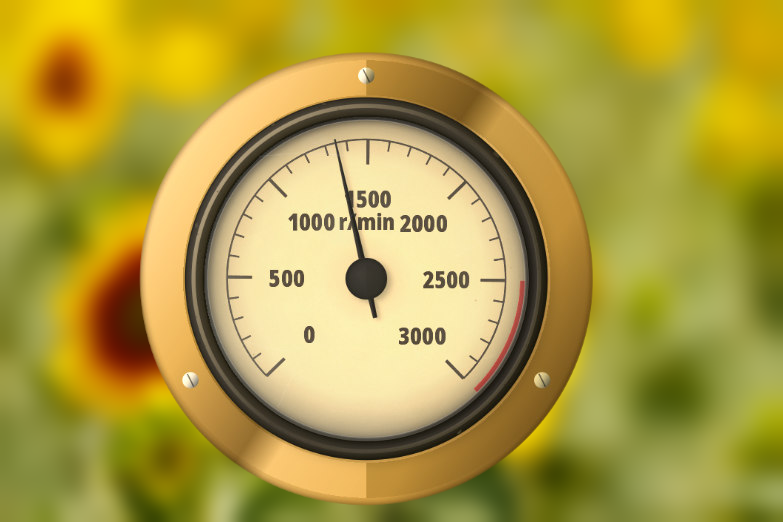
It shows value=1350 unit=rpm
